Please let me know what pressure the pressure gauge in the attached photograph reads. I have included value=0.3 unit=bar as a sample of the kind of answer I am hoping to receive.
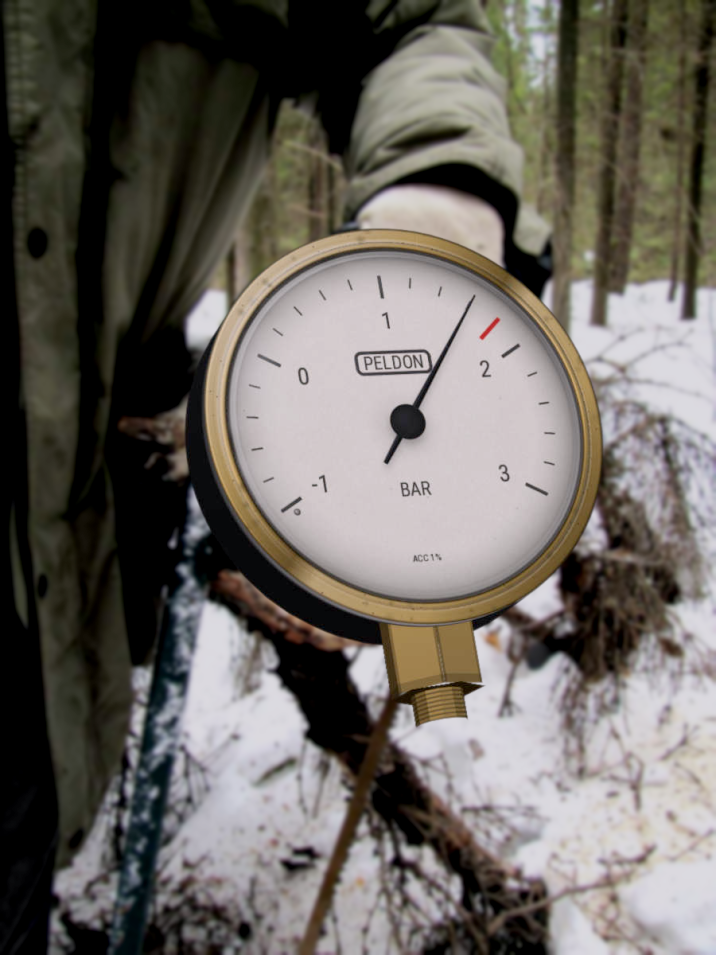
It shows value=1.6 unit=bar
